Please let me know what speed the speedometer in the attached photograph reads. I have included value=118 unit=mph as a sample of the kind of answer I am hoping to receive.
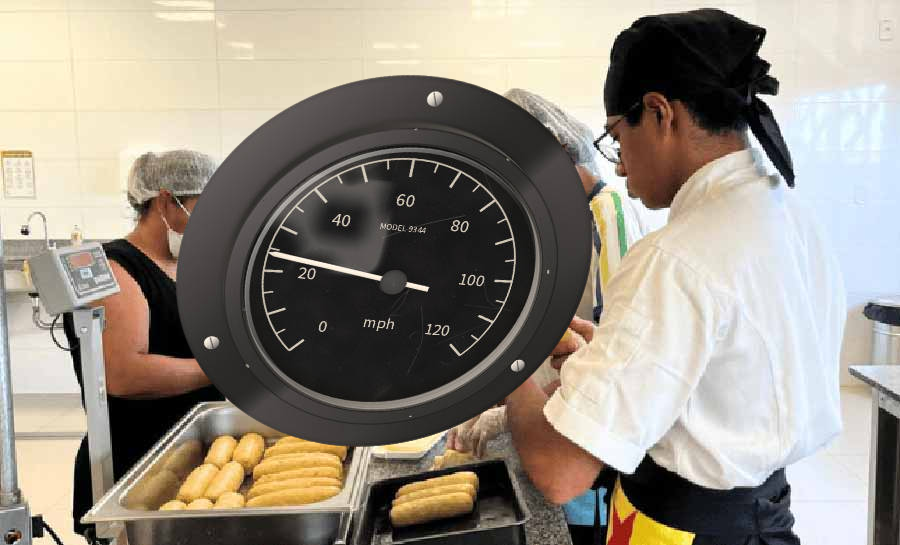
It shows value=25 unit=mph
